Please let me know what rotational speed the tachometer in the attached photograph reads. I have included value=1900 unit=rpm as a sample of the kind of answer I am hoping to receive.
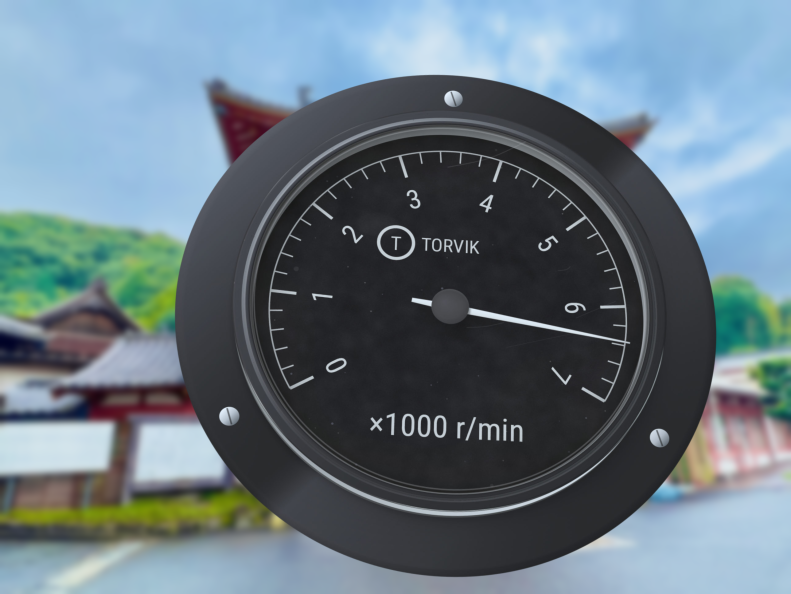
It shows value=6400 unit=rpm
